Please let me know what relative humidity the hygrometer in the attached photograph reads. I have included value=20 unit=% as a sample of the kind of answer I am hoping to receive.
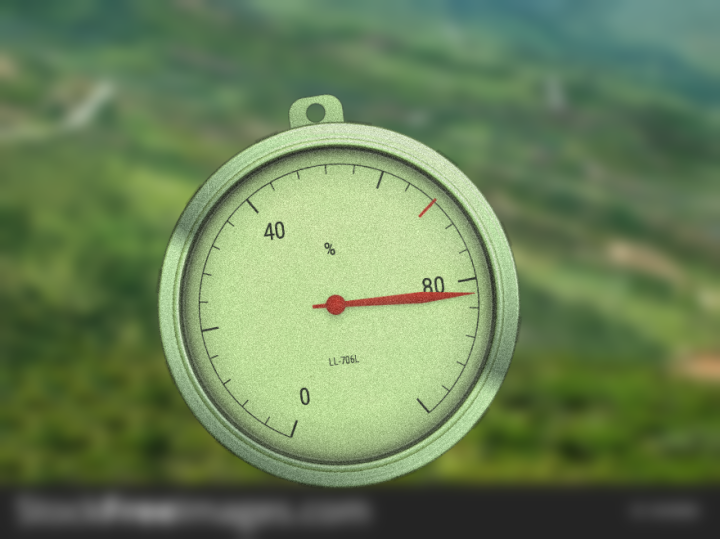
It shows value=82 unit=%
